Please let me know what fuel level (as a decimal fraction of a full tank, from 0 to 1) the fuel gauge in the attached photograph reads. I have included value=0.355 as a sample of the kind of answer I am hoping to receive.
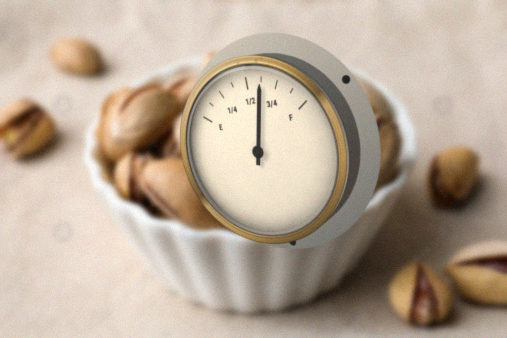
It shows value=0.625
